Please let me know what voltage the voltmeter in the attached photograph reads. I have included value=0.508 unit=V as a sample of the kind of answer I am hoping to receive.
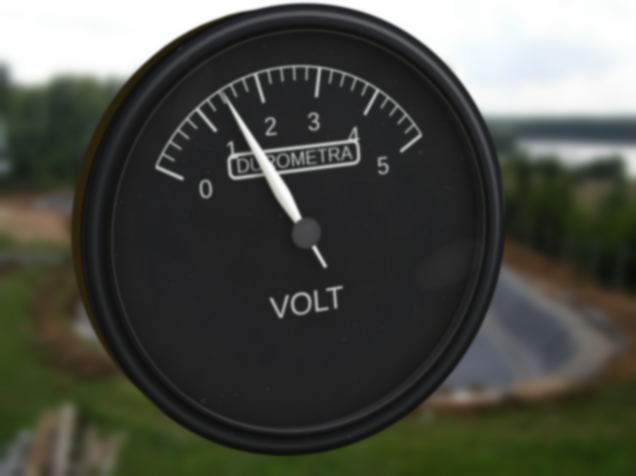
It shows value=1.4 unit=V
